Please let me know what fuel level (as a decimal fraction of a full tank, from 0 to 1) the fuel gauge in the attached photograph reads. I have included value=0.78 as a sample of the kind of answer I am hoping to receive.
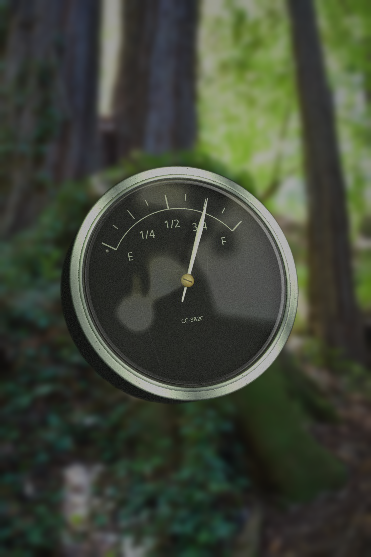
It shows value=0.75
